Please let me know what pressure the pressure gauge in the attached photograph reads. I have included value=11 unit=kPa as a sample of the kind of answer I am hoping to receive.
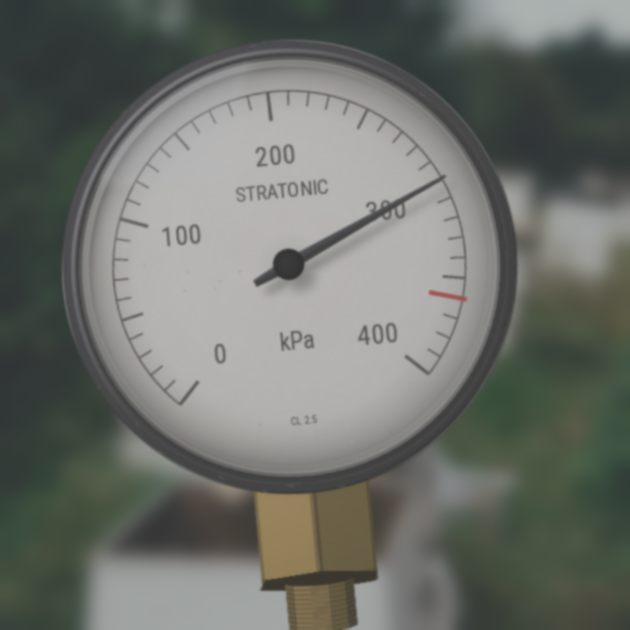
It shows value=300 unit=kPa
